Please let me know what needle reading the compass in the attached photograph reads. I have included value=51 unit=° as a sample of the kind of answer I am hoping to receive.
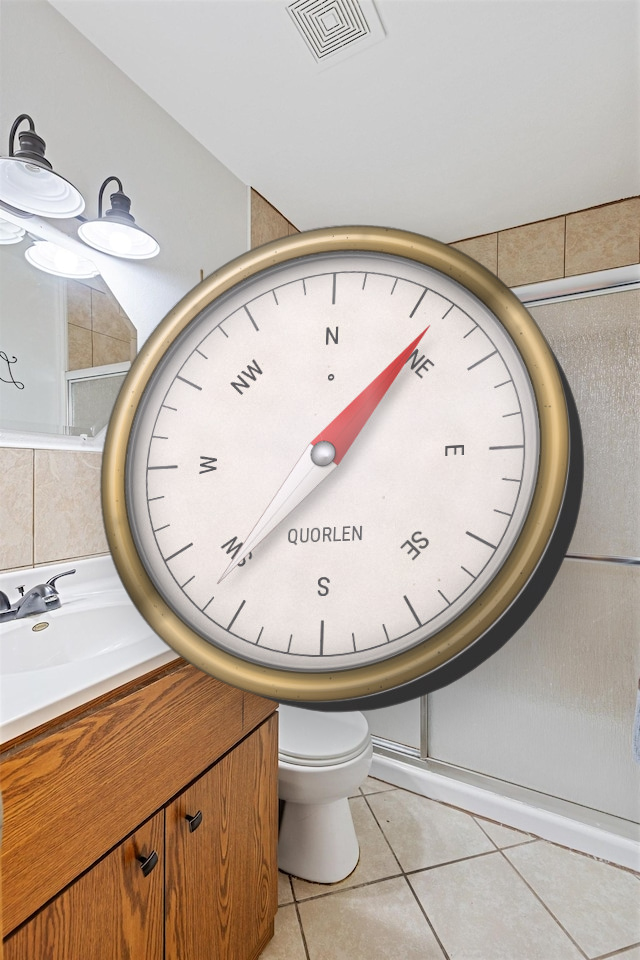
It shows value=40 unit=°
